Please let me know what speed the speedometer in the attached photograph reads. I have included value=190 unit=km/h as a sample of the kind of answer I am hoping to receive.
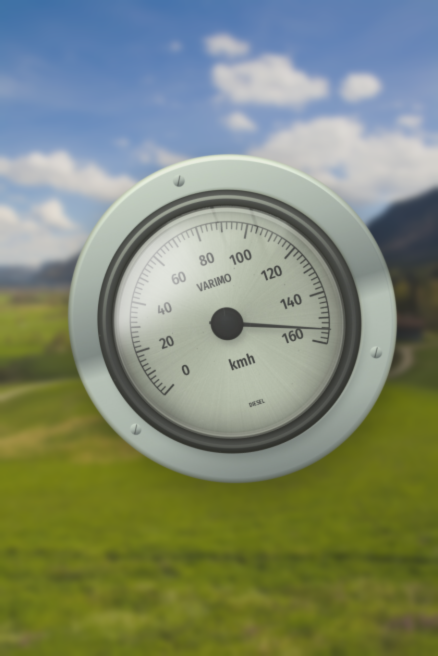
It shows value=154 unit=km/h
